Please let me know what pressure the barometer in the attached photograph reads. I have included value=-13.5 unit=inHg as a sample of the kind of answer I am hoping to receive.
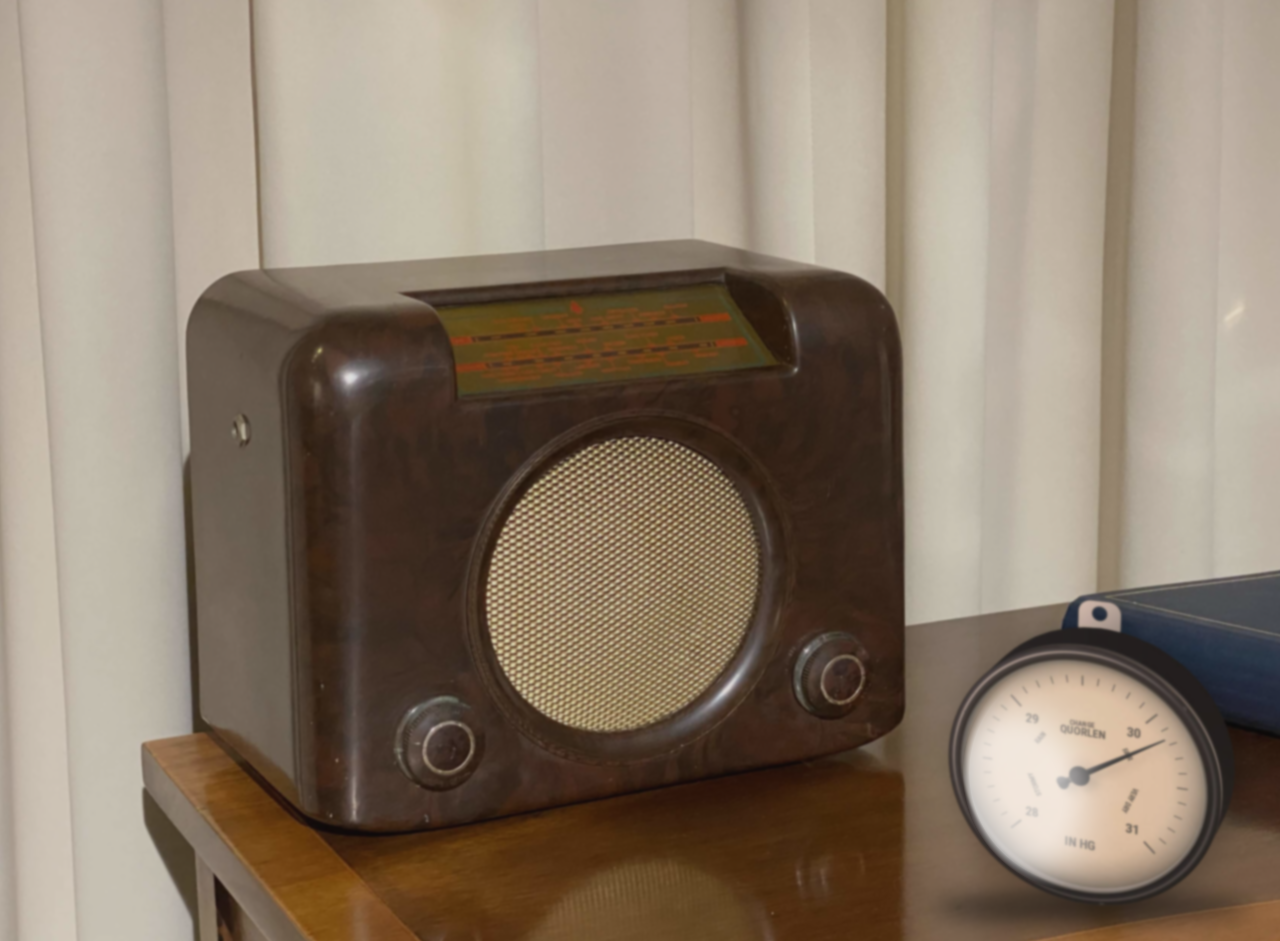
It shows value=30.15 unit=inHg
